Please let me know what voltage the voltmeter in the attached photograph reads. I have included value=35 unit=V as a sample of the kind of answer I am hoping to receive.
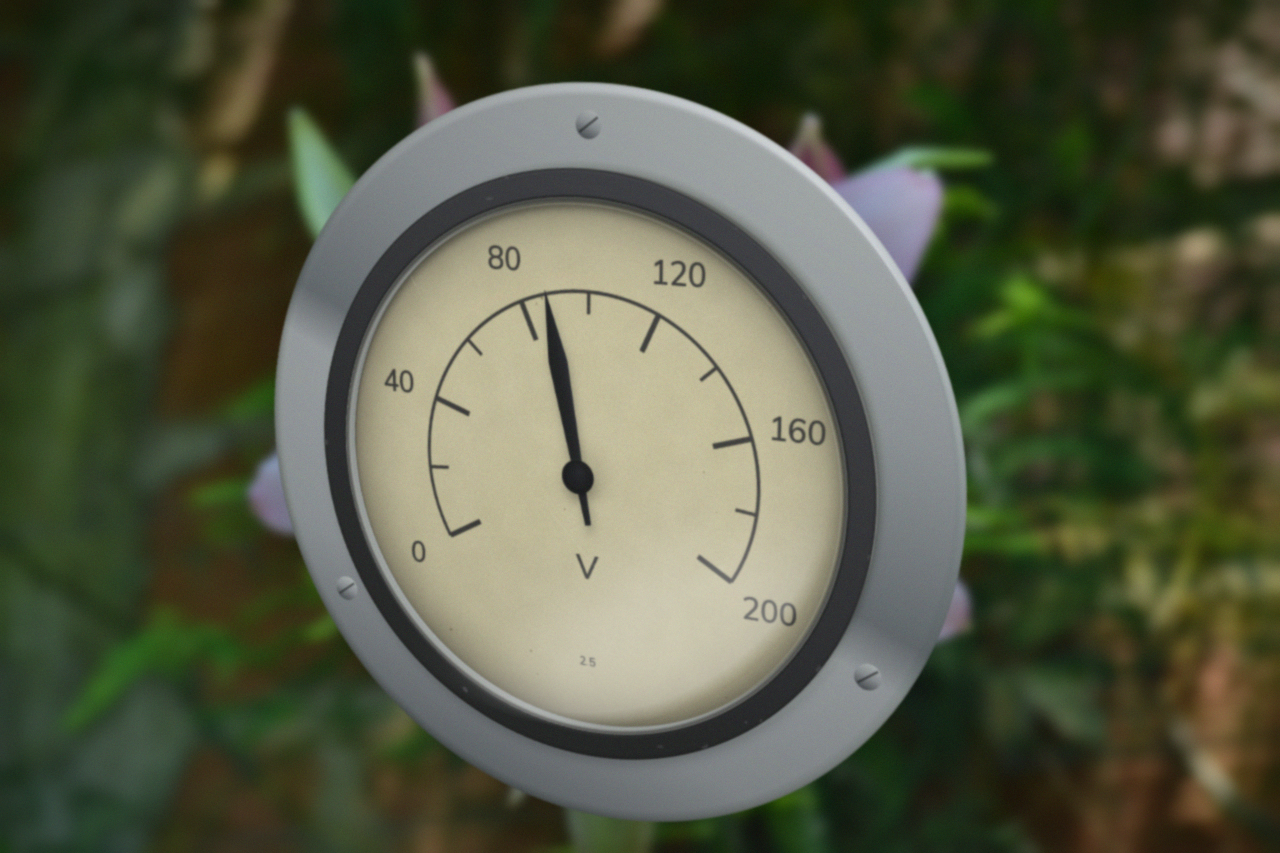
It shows value=90 unit=V
